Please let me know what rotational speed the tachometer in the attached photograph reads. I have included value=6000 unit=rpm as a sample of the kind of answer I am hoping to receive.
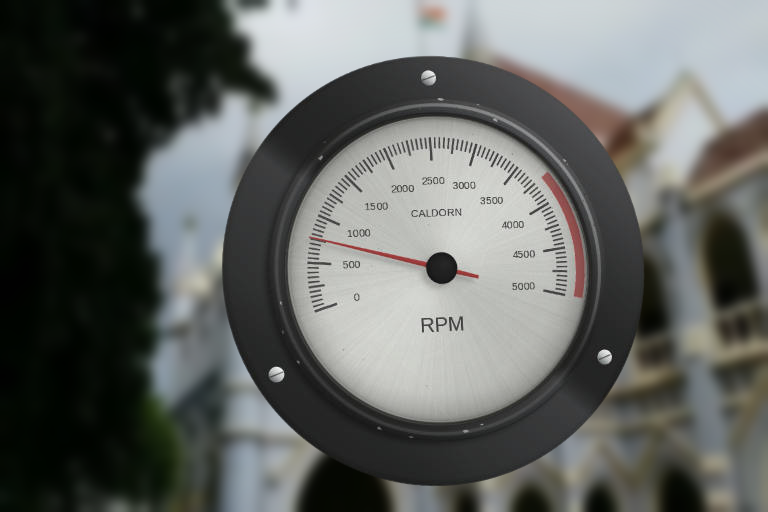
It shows value=750 unit=rpm
